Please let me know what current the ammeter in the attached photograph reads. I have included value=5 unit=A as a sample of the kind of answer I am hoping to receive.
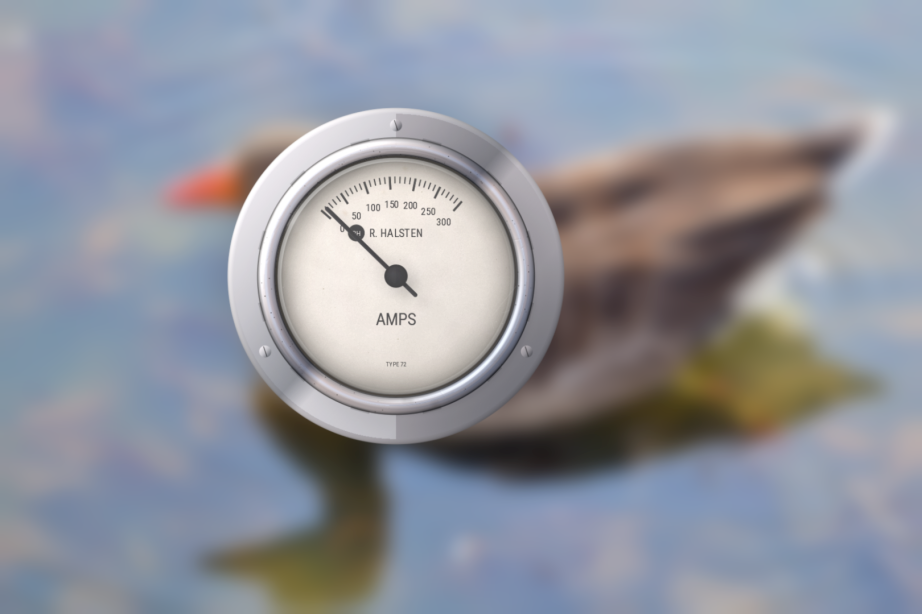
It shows value=10 unit=A
